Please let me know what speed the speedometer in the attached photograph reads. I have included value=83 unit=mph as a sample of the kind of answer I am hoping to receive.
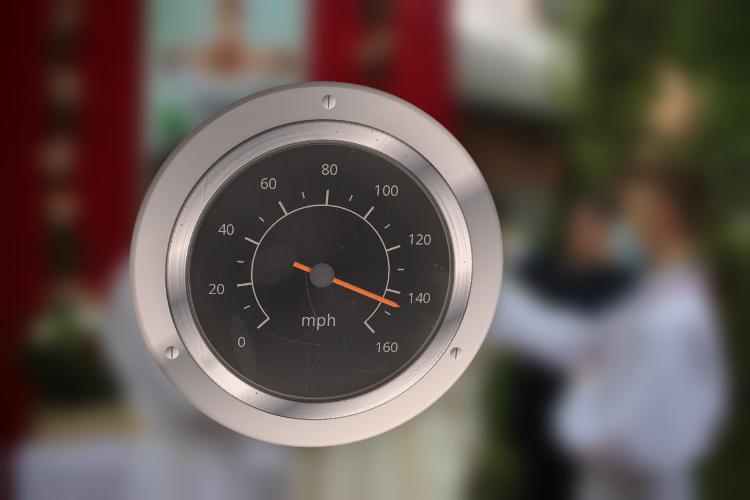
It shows value=145 unit=mph
